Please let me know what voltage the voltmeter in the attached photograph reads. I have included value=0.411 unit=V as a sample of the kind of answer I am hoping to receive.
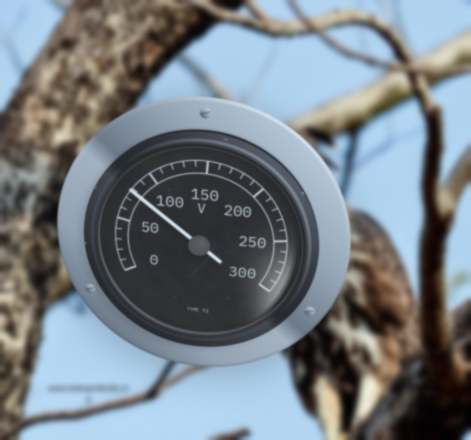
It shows value=80 unit=V
